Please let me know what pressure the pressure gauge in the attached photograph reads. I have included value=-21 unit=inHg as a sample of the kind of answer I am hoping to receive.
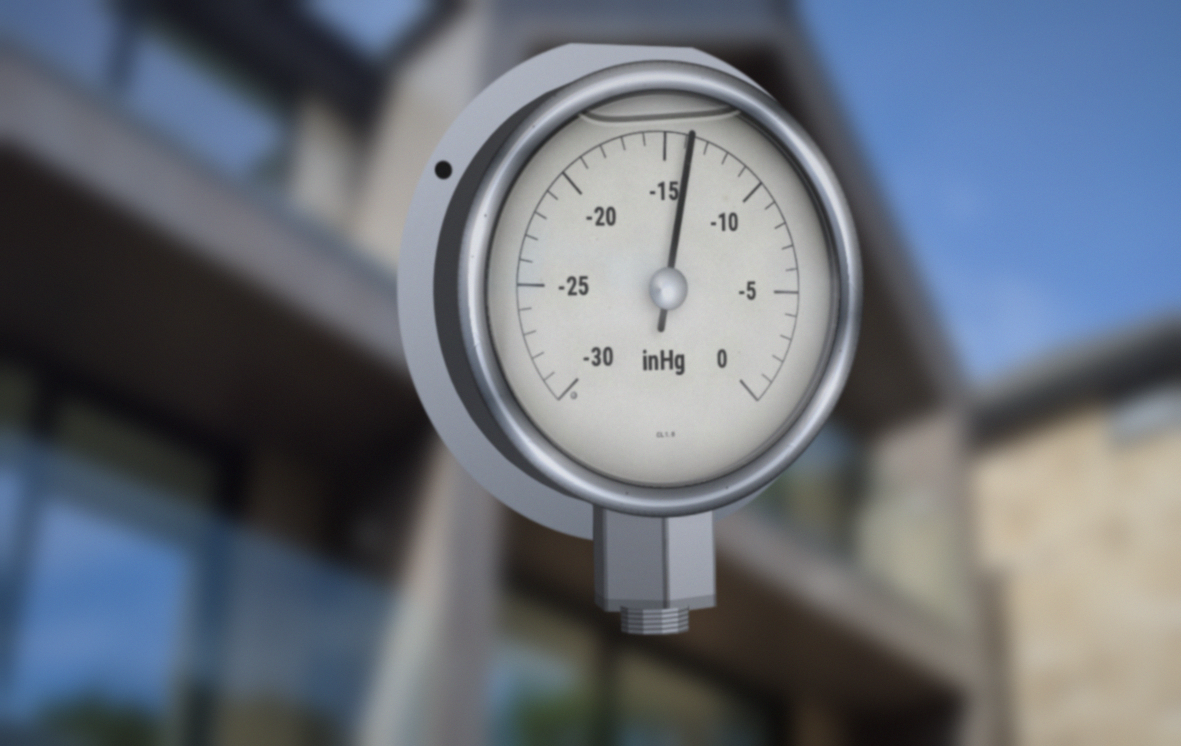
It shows value=-14 unit=inHg
